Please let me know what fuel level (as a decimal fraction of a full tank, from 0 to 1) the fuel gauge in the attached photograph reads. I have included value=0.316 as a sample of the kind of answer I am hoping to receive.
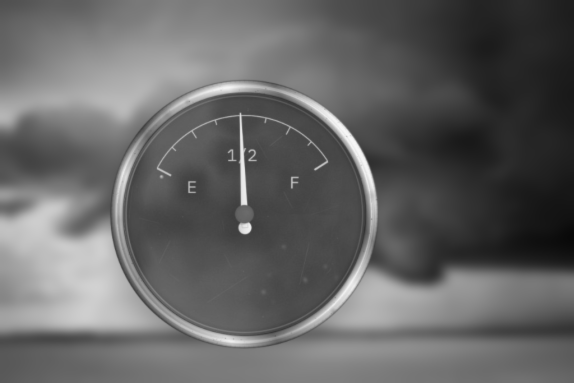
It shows value=0.5
